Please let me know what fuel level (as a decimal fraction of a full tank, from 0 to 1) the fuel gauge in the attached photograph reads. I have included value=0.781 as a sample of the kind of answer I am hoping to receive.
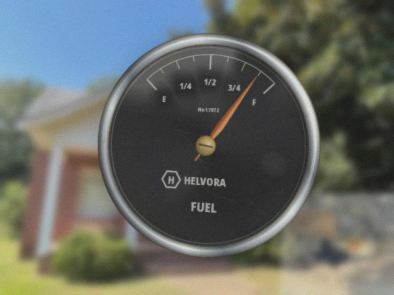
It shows value=0.875
